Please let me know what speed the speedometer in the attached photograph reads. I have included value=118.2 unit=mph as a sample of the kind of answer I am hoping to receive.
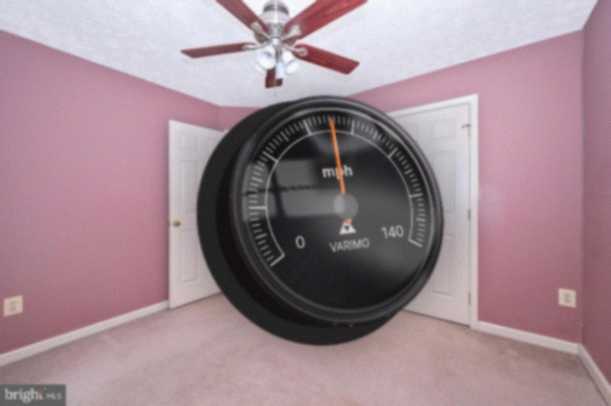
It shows value=70 unit=mph
